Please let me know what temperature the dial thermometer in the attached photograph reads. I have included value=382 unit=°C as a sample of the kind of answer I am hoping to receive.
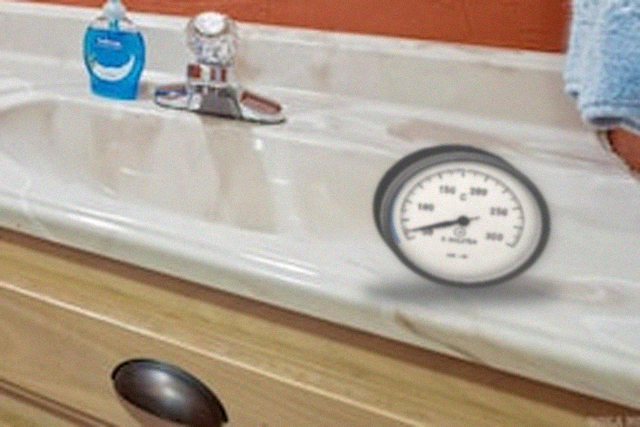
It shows value=62.5 unit=°C
